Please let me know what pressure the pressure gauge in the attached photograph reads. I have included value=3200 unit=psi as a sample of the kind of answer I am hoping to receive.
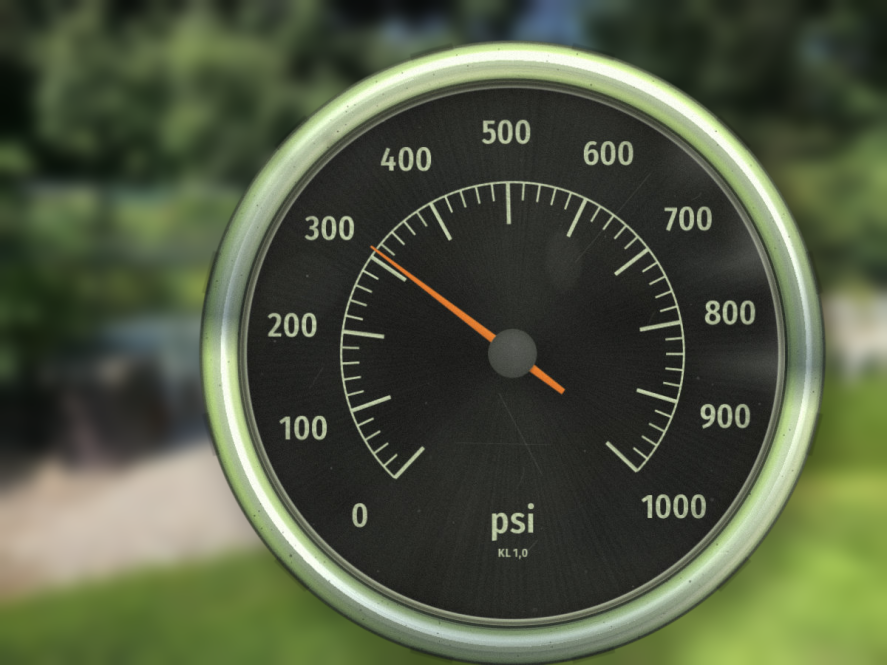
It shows value=310 unit=psi
